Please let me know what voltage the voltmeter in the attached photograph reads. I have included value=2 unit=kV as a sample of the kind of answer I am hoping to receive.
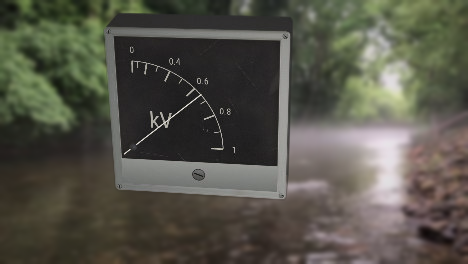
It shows value=0.65 unit=kV
